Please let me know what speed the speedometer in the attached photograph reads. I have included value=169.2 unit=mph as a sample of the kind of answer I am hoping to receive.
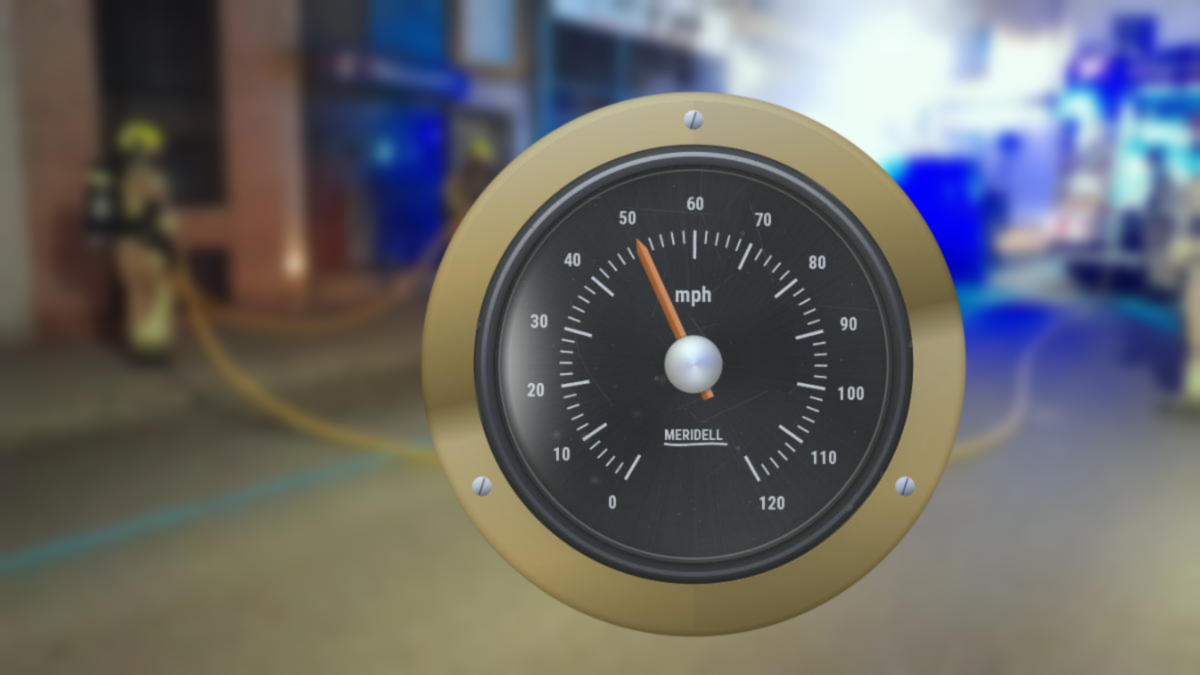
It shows value=50 unit=mph
